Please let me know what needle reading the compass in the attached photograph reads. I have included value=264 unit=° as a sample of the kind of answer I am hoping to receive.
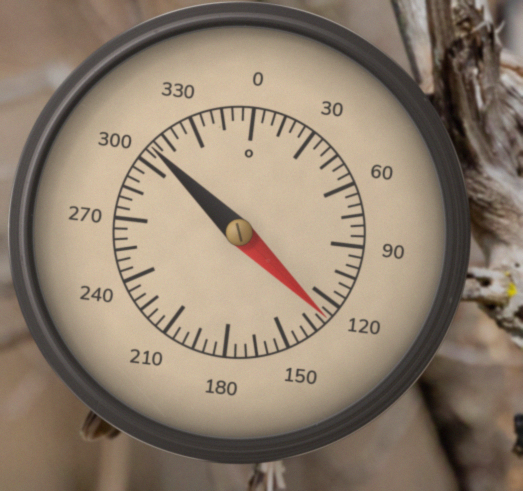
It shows value=127.5 unit=°
